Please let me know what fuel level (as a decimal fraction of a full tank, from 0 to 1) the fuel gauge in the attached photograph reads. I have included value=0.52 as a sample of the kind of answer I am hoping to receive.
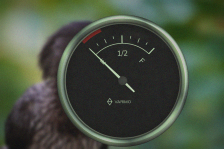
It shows value=0
